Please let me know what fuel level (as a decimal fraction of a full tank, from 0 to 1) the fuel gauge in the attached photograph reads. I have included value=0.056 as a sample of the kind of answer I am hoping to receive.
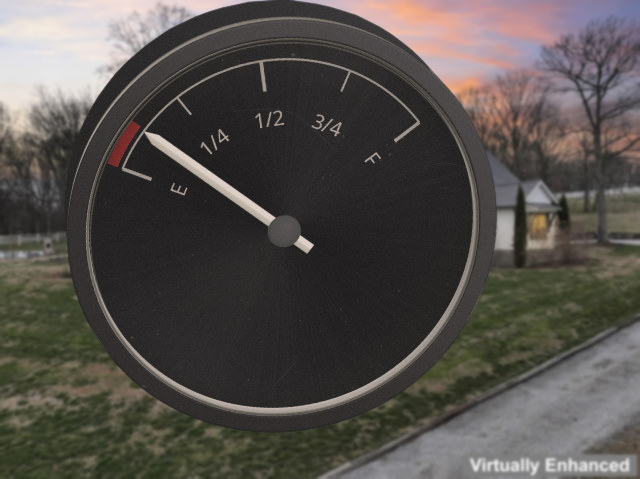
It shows value=0.125
